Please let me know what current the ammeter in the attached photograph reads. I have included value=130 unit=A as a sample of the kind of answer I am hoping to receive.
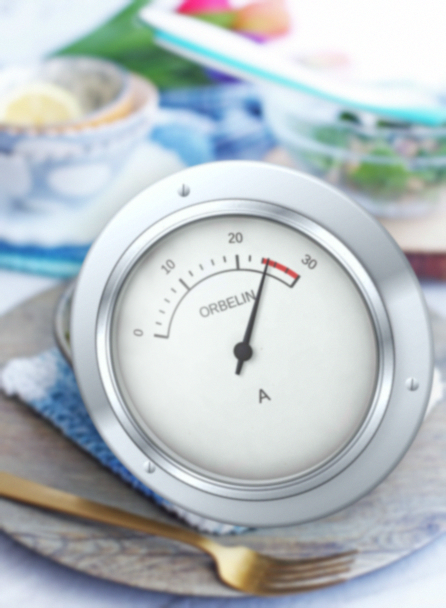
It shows value=25 unit=A
